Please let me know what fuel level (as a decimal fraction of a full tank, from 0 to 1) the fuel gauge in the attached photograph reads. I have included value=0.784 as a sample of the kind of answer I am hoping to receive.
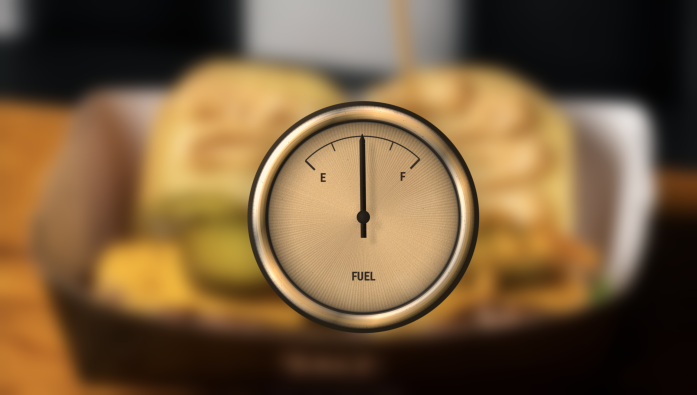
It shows value=0.5
